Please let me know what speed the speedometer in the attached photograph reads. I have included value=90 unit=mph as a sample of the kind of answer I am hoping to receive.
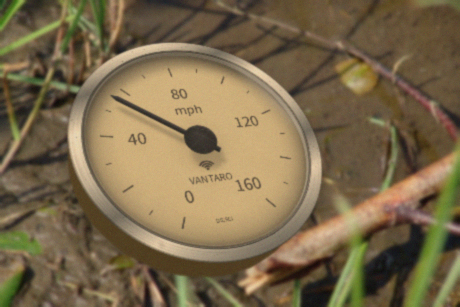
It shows value=55 unit=mph
